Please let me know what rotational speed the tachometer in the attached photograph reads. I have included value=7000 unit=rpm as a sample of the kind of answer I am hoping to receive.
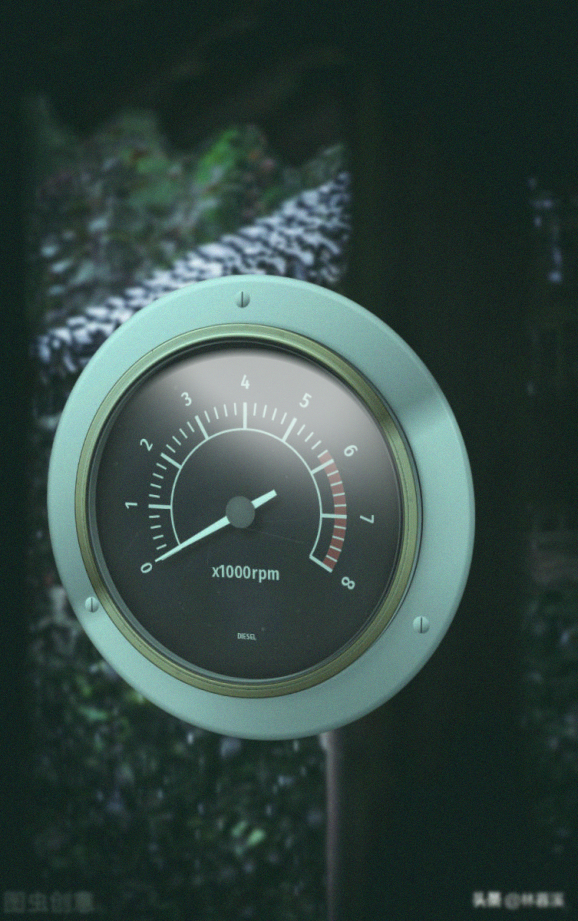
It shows value=0 unit=rpm
